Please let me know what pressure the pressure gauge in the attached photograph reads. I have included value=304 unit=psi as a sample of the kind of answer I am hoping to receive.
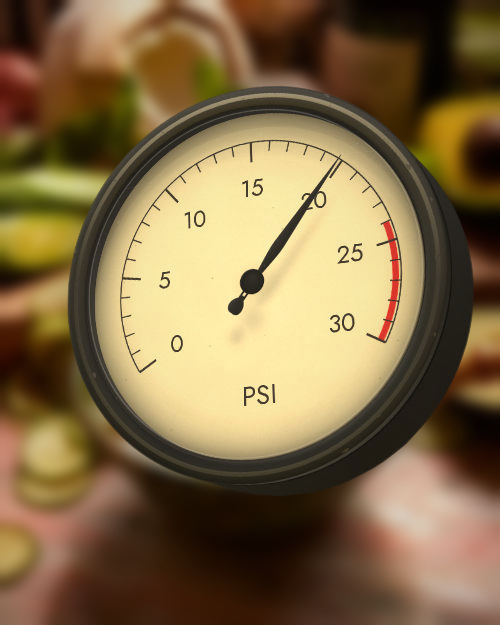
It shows value=20 unit=psi
